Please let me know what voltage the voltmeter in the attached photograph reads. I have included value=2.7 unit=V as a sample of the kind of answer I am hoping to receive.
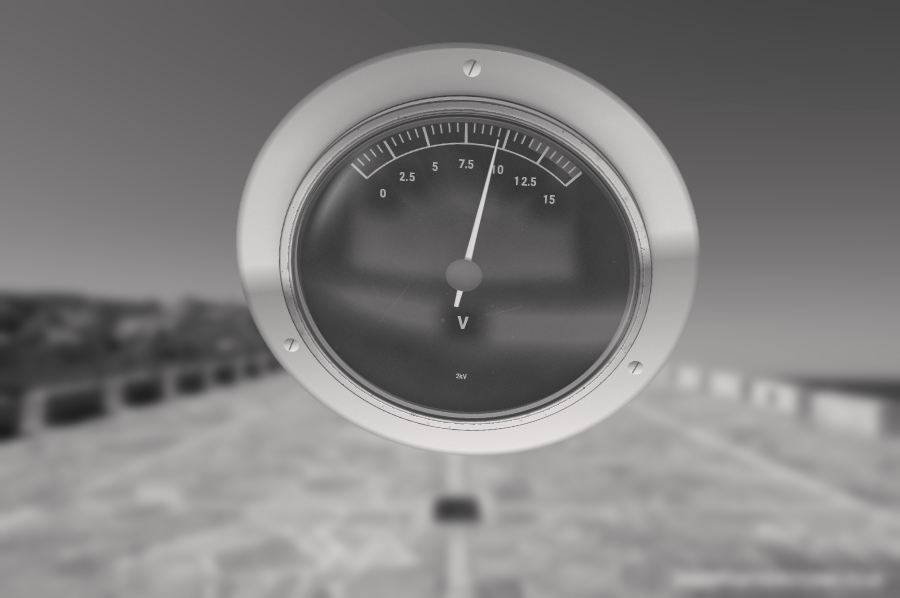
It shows value=9.5 unit=V
